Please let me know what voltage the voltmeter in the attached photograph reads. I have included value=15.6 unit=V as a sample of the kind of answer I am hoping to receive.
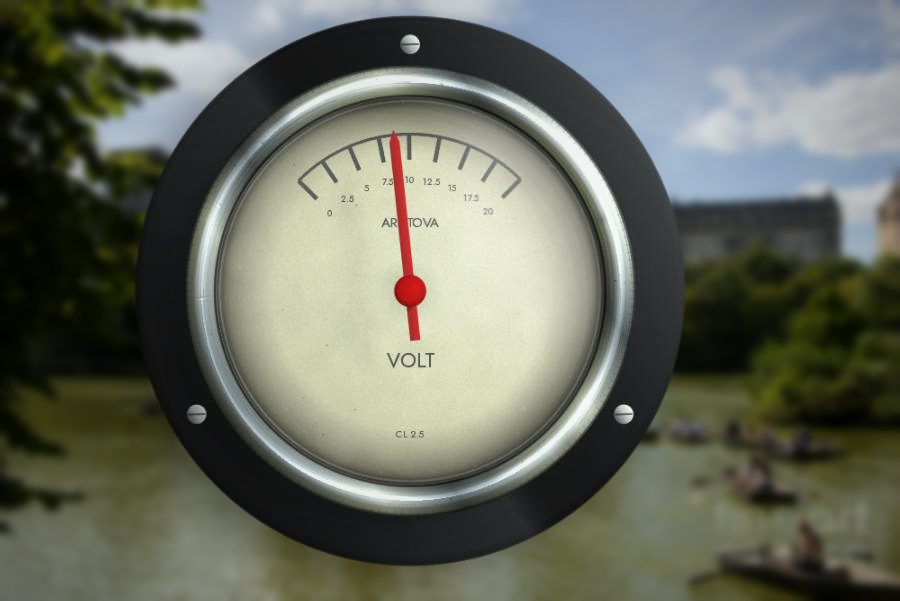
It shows value=8.75 unit=V
